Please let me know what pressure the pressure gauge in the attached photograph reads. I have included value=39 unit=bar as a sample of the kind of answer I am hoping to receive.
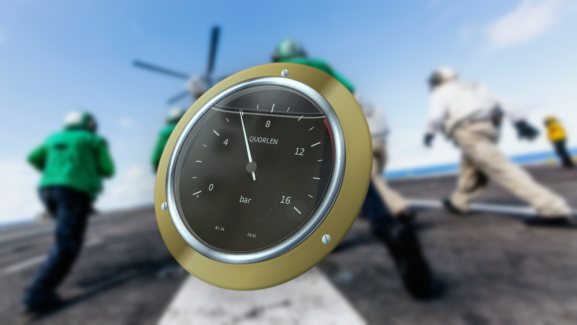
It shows value=6 unit=bar
